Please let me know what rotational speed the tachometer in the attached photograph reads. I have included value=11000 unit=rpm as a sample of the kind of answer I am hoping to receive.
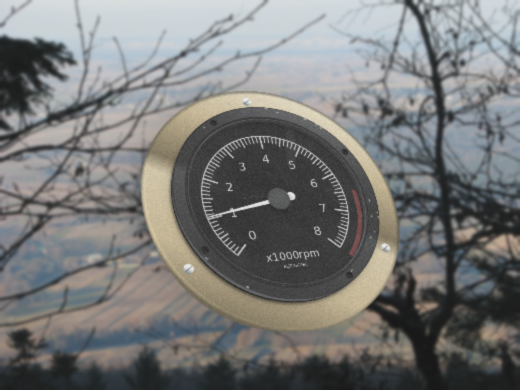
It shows value=1000 unit=rpm
